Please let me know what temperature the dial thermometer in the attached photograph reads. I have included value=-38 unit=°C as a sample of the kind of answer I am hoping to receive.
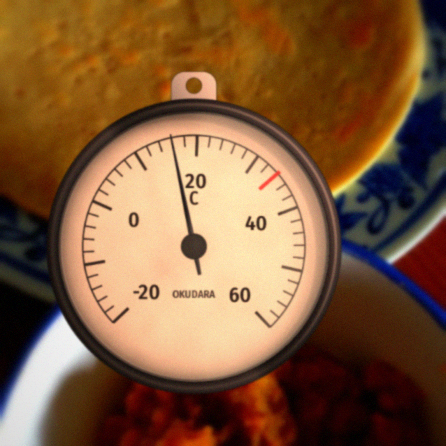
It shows value=16 unit=°C
